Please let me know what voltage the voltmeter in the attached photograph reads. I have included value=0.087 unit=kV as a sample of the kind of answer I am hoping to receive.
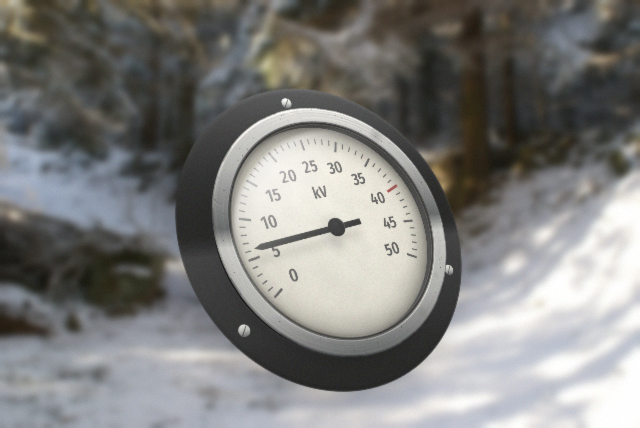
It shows value=6 unit=kV
